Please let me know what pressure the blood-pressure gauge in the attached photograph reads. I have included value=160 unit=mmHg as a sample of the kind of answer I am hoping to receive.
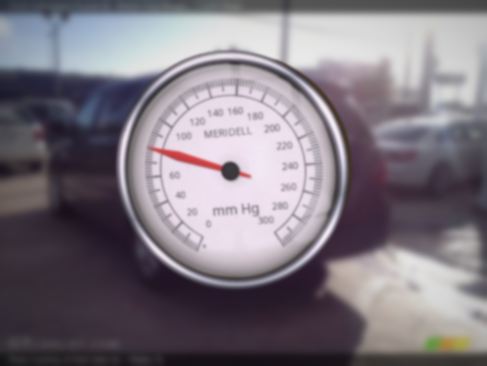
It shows value=80 unit=mmHg
